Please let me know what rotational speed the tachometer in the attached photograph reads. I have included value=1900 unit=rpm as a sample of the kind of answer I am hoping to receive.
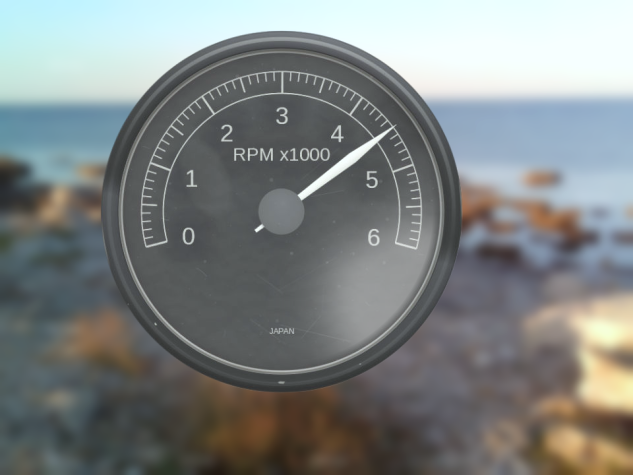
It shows value=4500 unit=rpm
